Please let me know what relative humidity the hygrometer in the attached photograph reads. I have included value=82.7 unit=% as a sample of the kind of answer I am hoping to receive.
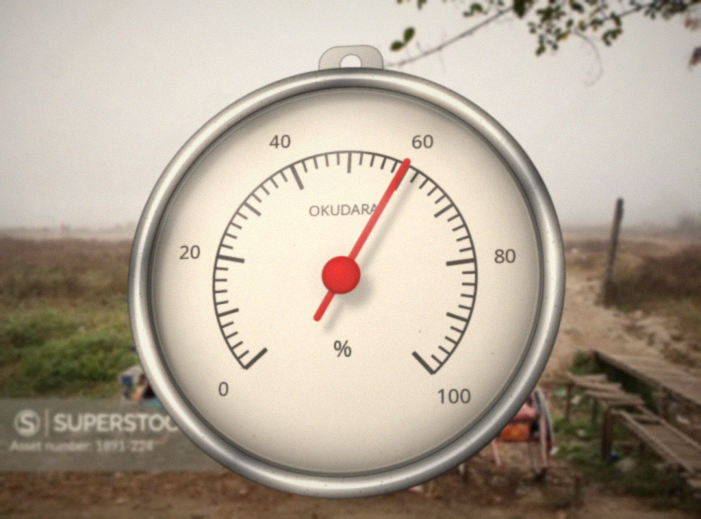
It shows value=60 unit=%
